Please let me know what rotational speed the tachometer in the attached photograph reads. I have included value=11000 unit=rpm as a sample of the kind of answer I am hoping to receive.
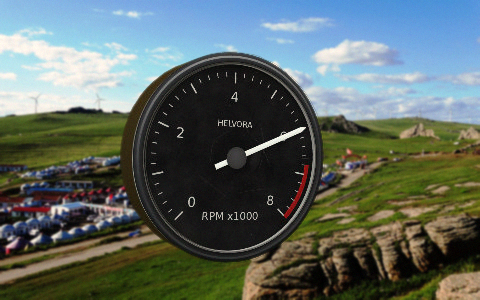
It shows value=6000 unit=rpm
